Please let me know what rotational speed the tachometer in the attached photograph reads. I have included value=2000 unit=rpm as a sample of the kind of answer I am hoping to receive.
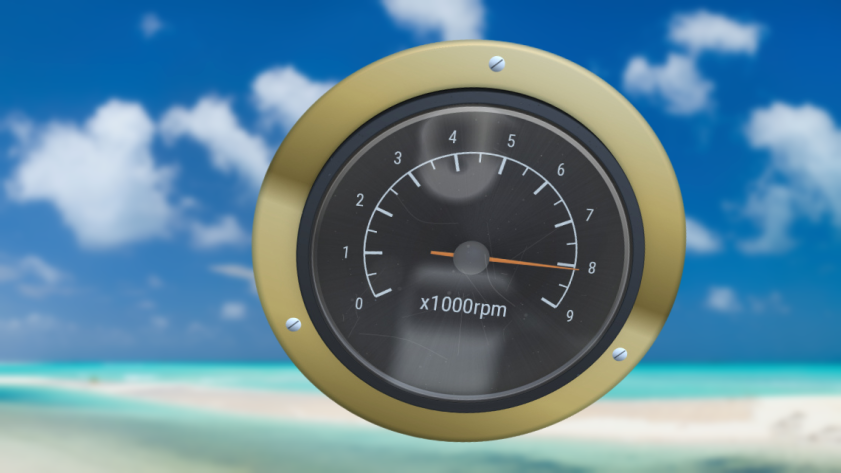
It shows value=8000 unit=rpm
